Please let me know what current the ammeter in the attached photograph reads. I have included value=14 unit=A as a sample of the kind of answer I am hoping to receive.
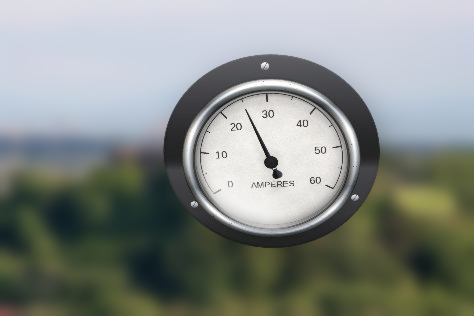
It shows value=25 unit=A
